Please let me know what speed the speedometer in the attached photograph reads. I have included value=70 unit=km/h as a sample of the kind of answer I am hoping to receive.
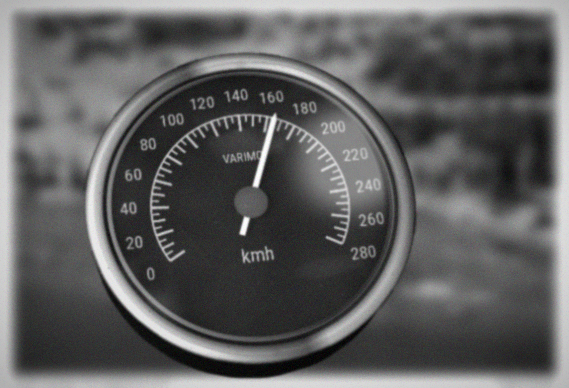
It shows value=165 unit=km/h
